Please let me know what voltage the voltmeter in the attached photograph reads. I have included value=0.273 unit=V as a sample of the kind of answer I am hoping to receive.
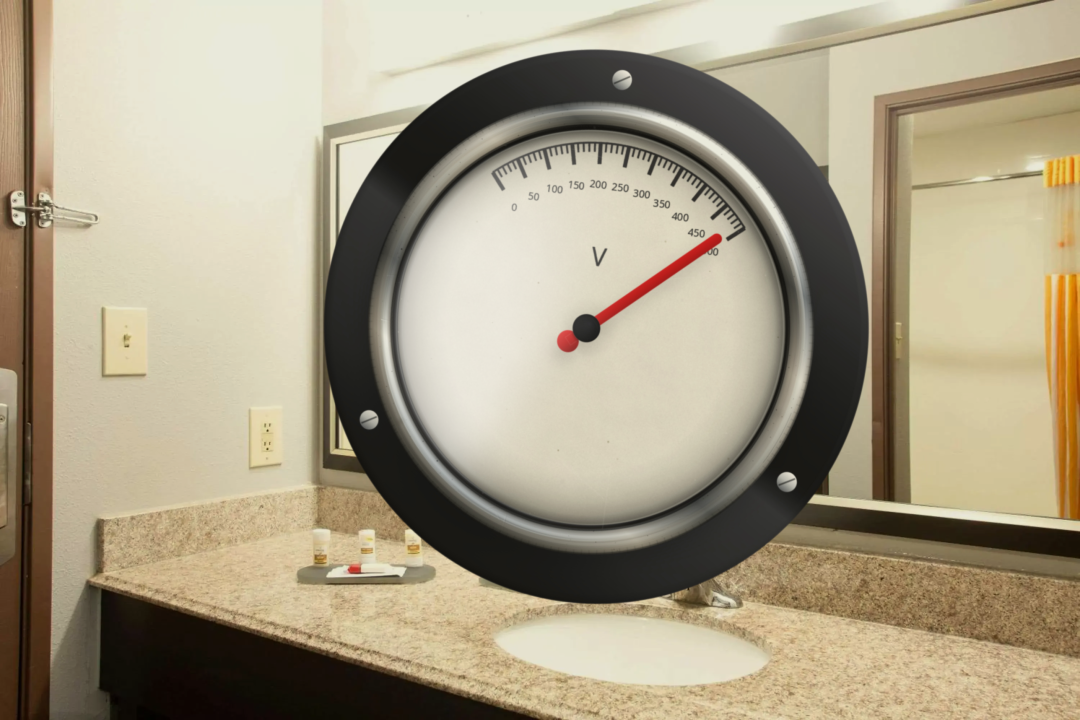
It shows value=490 unit=V
